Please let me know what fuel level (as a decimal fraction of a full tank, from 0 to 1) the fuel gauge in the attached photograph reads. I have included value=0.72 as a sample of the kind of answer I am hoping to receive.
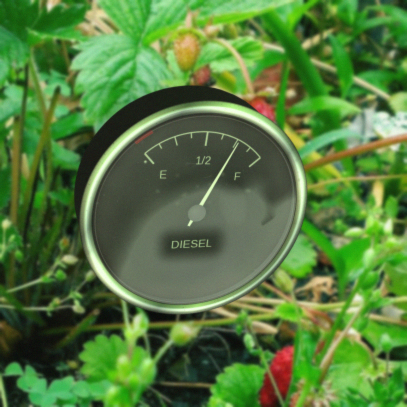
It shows value=0.75
